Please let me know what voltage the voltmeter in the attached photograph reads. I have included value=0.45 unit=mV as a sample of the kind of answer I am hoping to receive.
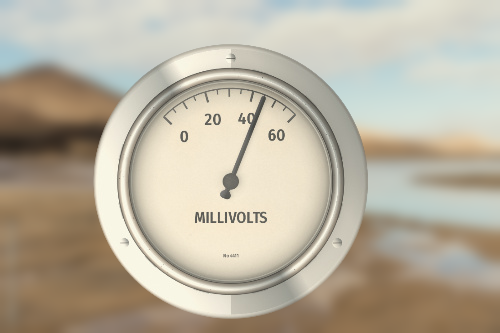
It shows value=45 unit=mV
